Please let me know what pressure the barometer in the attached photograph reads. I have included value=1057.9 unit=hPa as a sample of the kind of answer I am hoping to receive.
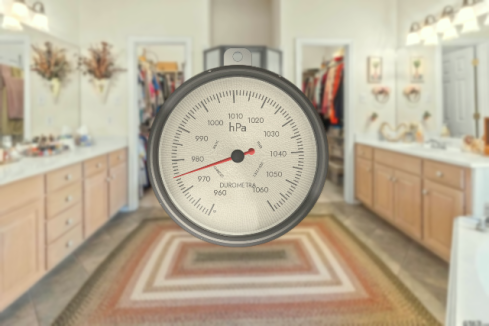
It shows value=975 unit=hPa
